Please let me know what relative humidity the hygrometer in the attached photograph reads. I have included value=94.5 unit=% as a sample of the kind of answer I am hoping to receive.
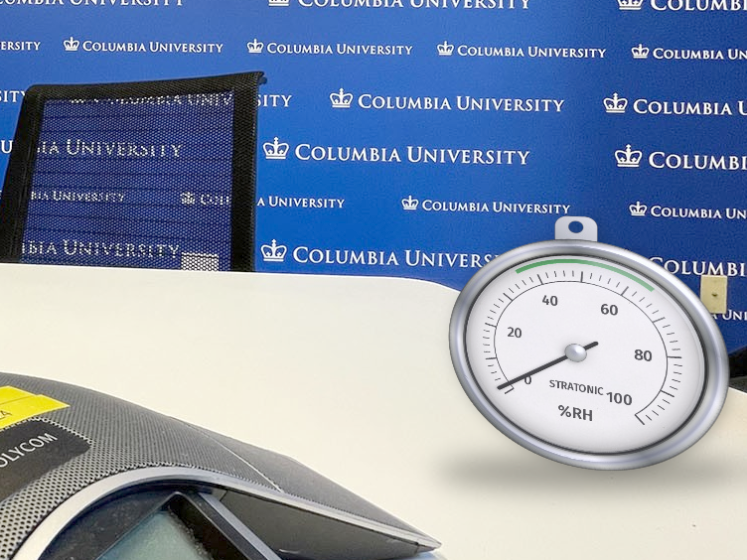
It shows value=2 unit=%
